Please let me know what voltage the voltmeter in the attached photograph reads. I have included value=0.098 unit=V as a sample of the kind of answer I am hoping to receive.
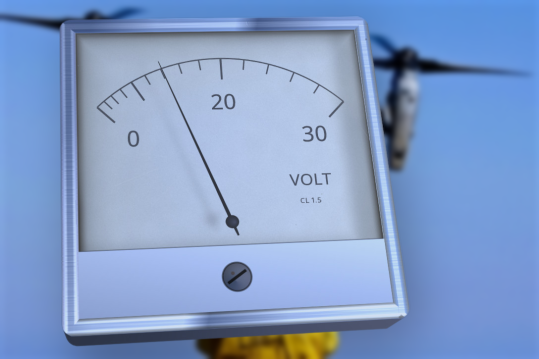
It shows value=14 unit=V
